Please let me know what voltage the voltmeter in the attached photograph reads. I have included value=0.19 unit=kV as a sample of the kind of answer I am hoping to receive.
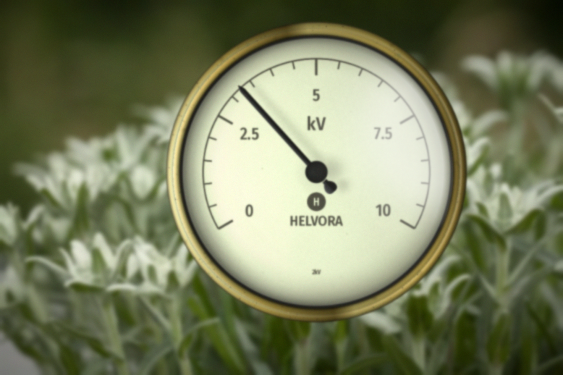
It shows value=3.25 unit=kV
